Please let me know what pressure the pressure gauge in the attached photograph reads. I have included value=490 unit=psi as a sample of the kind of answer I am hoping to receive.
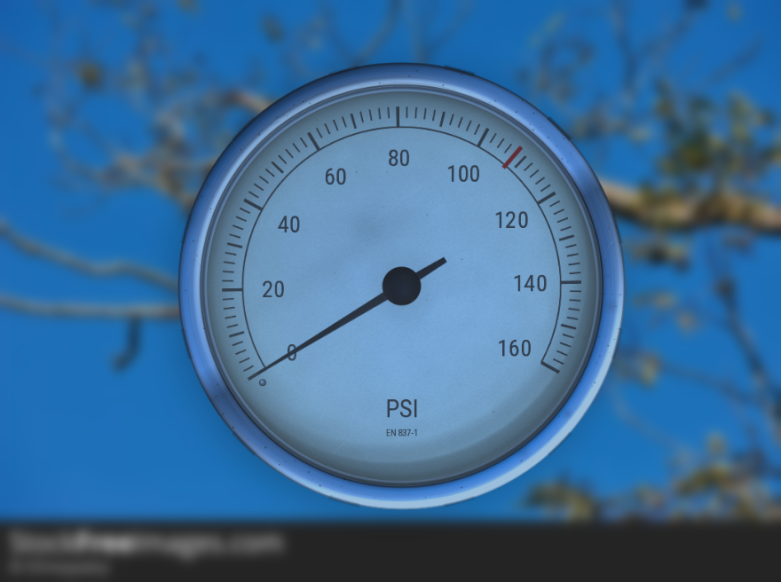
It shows value=0 unit=psi
